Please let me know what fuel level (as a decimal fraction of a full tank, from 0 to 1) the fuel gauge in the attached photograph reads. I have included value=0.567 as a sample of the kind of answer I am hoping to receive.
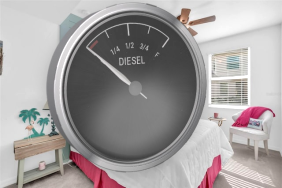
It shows value=0
